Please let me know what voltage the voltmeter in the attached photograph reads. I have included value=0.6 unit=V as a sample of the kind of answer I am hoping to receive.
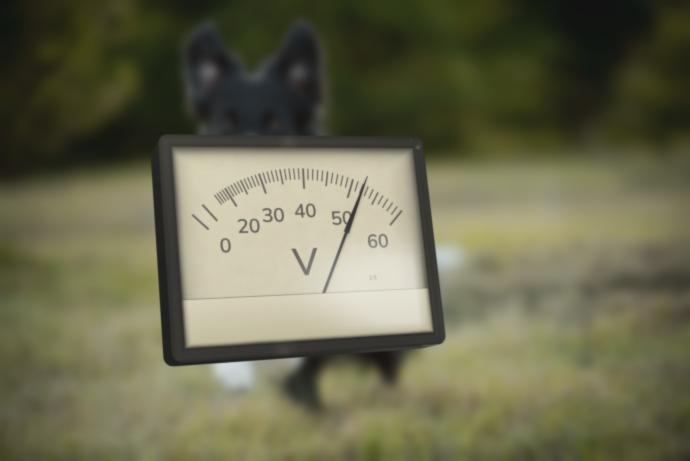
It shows value=52 unit=V
